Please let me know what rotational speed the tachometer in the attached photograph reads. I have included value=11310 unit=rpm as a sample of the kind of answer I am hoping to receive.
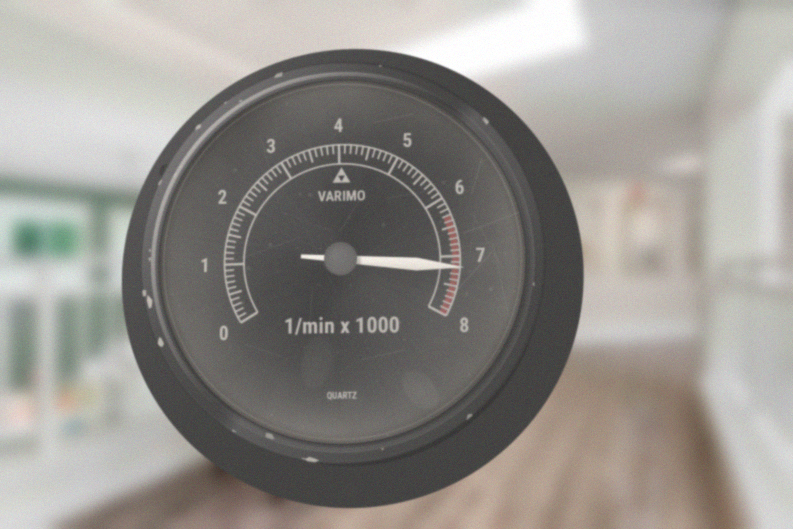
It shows value=7200 unit=rpm
